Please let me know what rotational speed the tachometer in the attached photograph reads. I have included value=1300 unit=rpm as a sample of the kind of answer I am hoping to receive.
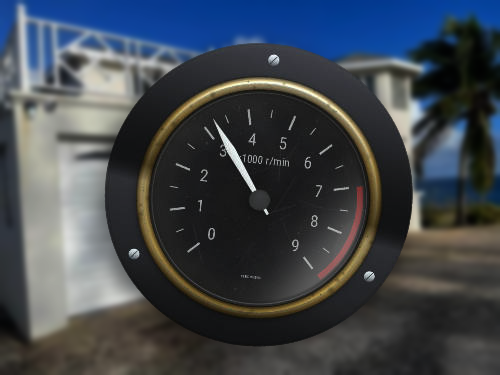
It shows value=3250 unit=rpm
